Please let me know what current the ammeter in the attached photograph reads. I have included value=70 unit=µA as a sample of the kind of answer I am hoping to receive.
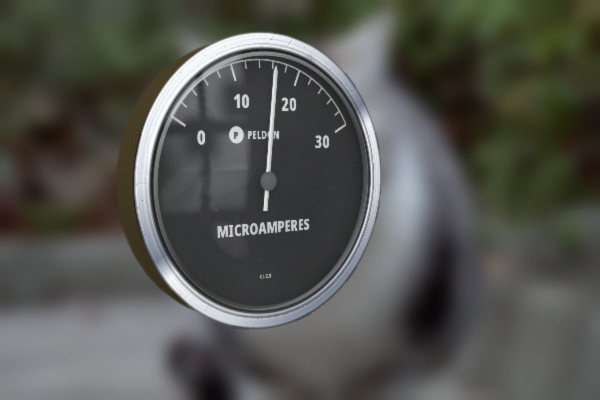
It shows value=16 unit=µA
